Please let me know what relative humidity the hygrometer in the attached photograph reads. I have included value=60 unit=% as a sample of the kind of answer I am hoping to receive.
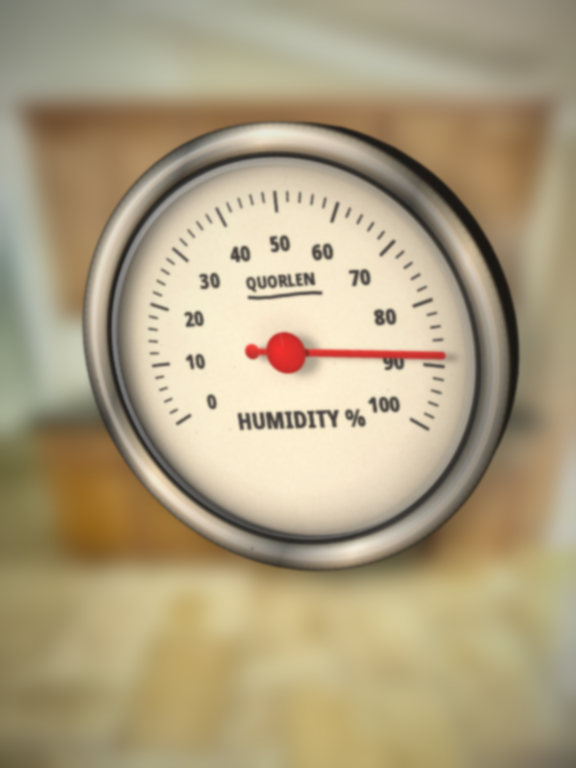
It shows value=88 unit=%
